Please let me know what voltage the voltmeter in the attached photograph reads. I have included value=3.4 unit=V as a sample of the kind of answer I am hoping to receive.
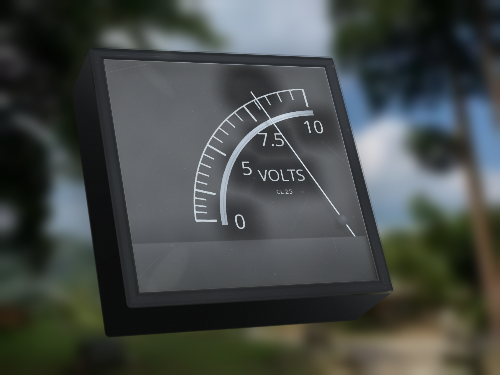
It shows value=8 unit=V
